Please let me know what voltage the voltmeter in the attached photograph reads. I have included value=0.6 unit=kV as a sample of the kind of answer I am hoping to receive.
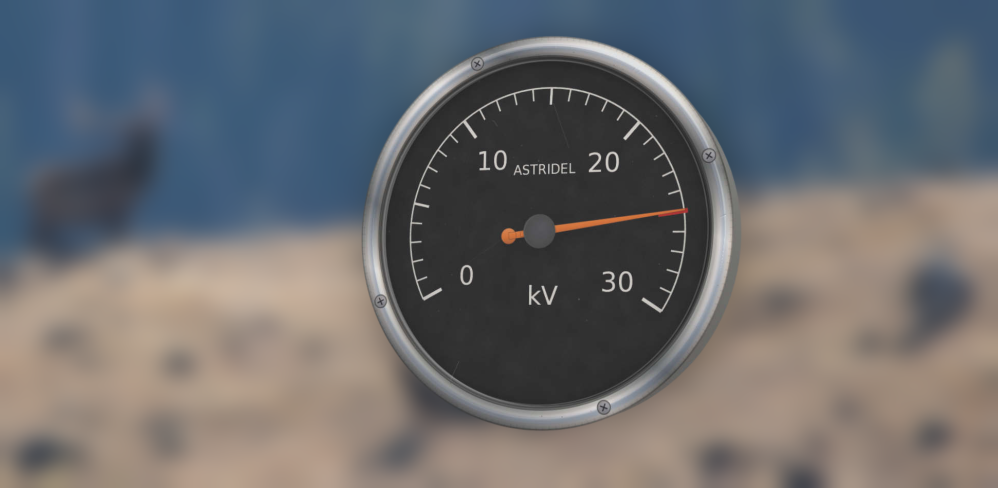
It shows value=25 unit=kV
